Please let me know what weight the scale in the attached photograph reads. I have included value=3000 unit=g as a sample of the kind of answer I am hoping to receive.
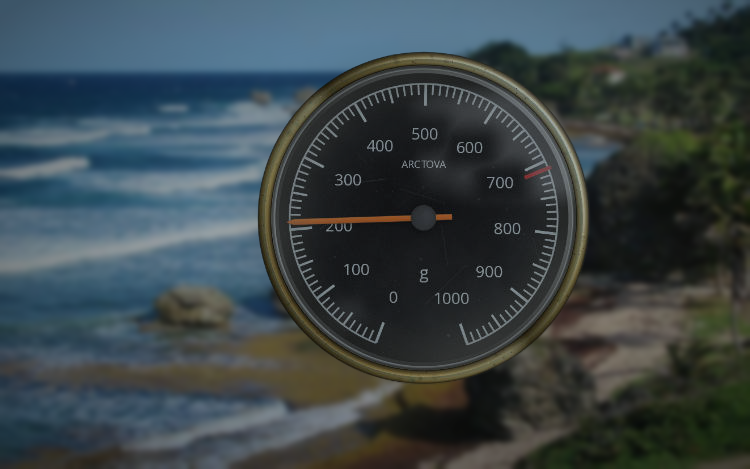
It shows value=210 unit=g
